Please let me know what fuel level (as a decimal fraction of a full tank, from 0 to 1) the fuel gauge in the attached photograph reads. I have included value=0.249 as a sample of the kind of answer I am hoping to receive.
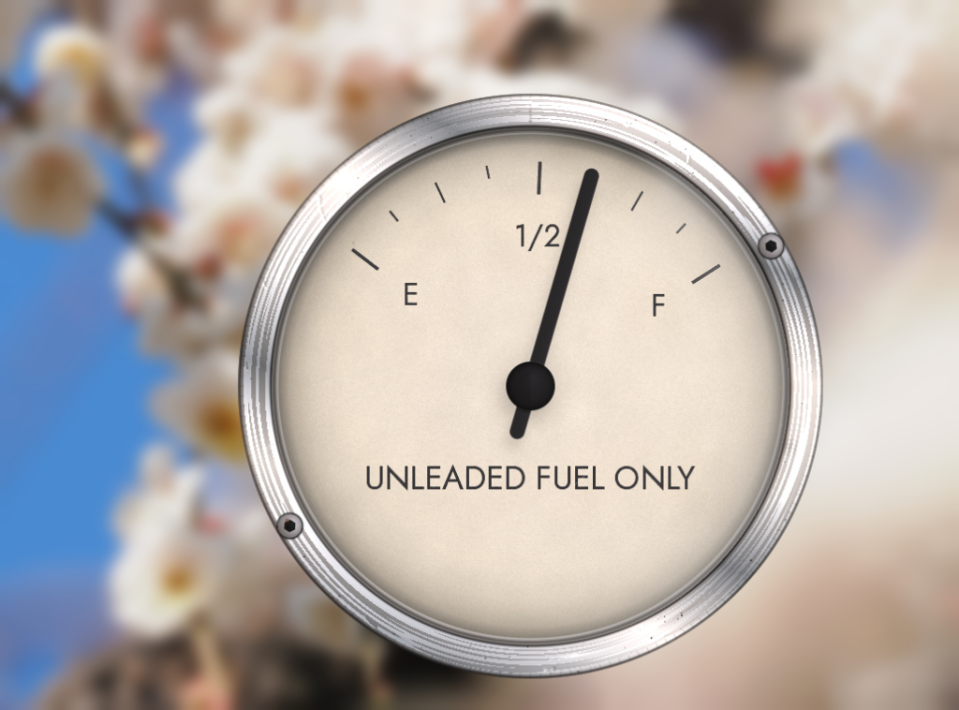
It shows value=0.625
